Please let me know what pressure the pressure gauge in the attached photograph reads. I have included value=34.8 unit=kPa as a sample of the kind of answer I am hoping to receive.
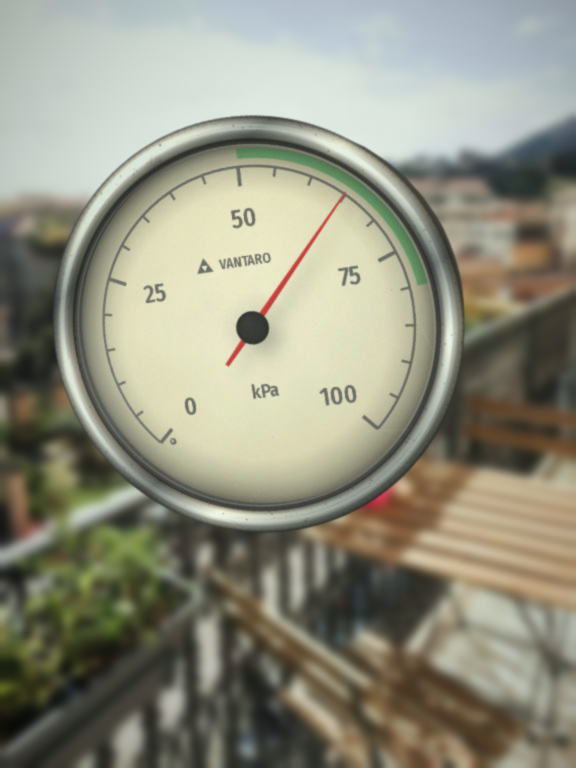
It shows value=65 unit=kPa
